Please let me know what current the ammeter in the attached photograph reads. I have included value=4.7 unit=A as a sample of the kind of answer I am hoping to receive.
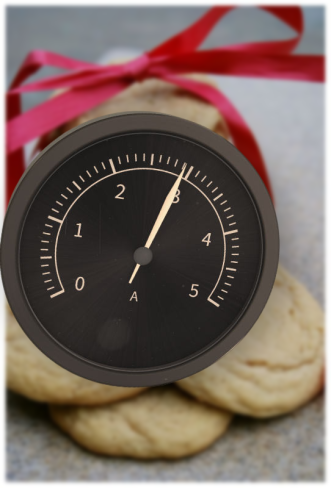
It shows value=2.9 unit=A
